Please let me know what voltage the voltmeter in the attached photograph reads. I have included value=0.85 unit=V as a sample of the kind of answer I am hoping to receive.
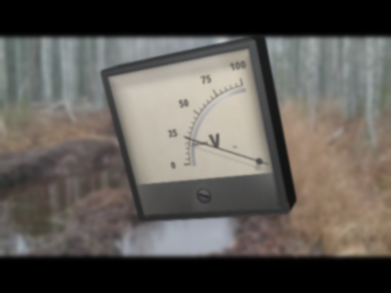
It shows value=25 unit=V
